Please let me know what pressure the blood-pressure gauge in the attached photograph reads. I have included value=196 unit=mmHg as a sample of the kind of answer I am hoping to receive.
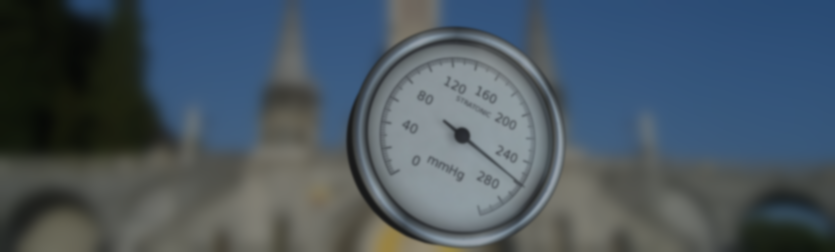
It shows value=260 unit=mmHg
